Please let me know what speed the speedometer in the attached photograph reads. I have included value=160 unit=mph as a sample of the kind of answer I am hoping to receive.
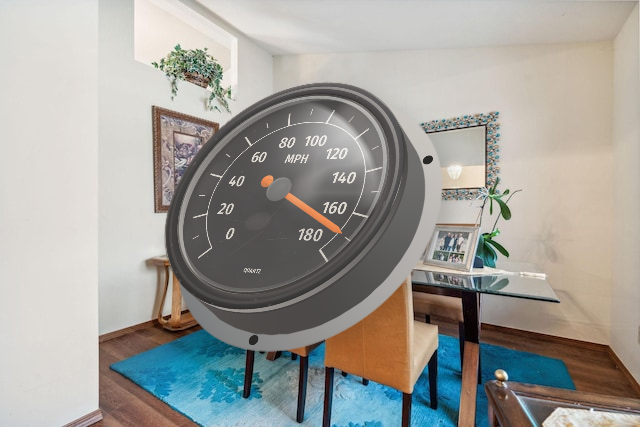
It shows value=170 unit=mph
